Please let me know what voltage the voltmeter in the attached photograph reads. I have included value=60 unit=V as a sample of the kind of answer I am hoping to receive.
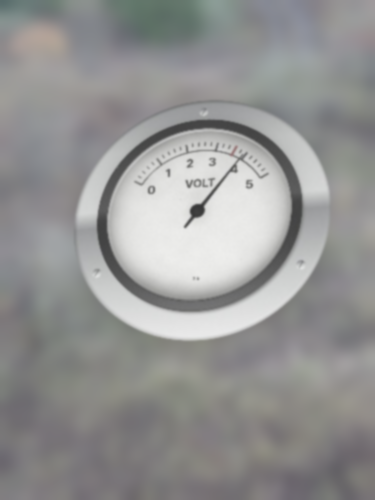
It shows value=4 unit=V
